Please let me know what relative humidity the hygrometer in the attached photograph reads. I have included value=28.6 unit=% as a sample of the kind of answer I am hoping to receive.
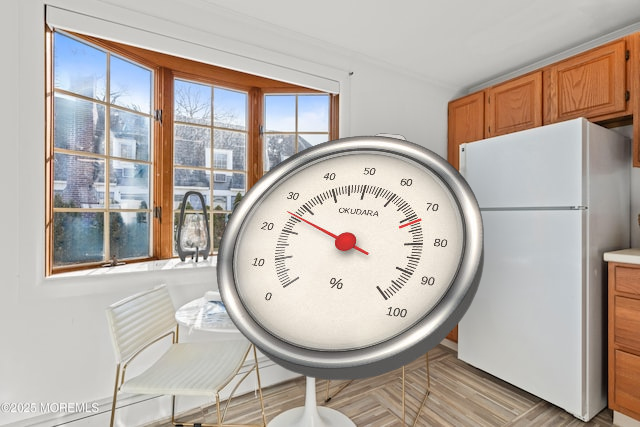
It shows value=25 unit=%
